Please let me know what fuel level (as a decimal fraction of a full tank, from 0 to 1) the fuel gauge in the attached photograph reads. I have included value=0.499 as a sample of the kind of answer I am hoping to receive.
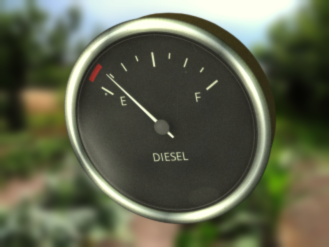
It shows value=0.125
